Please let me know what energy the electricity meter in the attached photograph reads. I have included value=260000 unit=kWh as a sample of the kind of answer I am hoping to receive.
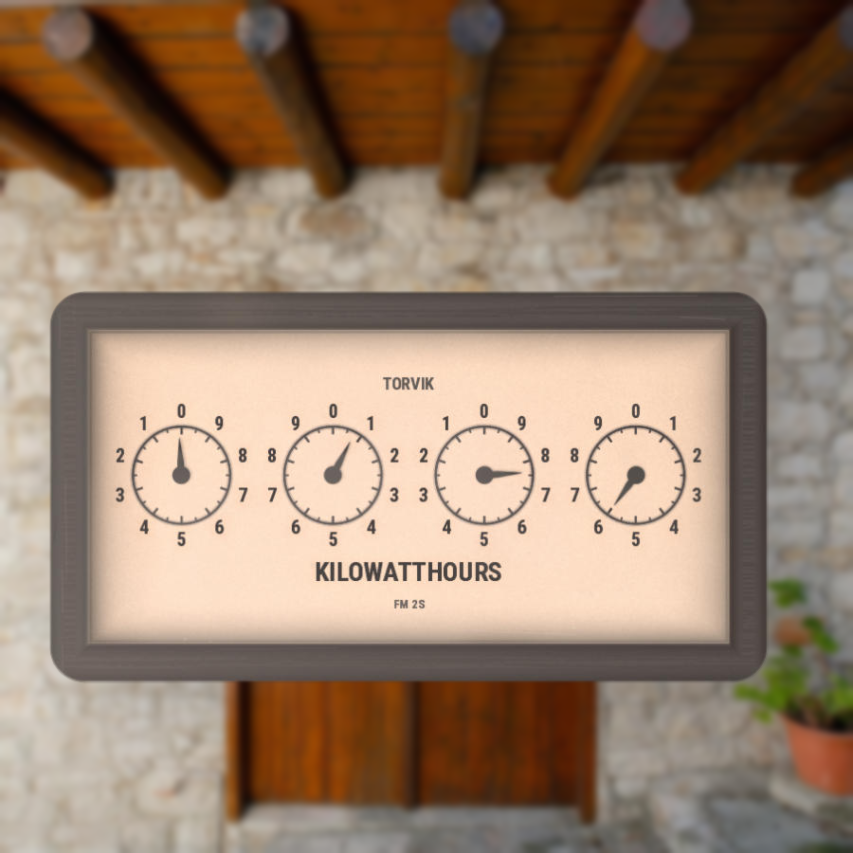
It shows value=76 unit=kWh
